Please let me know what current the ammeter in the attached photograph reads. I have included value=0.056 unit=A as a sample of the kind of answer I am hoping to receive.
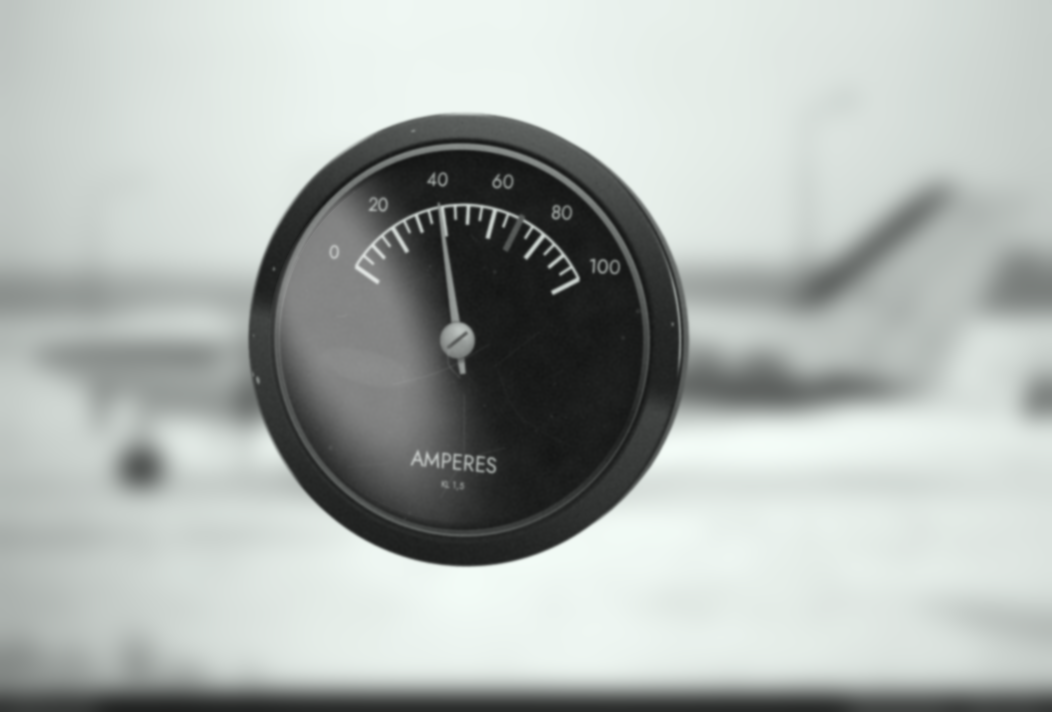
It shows value=40 unit=A
